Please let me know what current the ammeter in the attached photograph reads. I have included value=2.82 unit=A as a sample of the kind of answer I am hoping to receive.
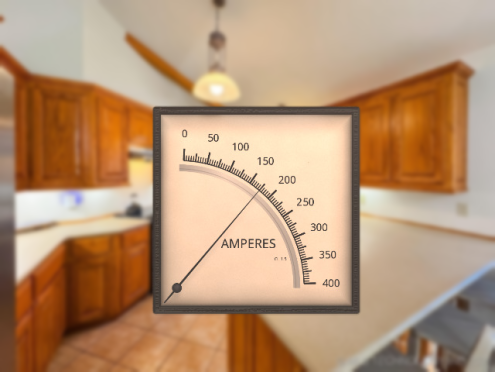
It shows value=175 unit=A
